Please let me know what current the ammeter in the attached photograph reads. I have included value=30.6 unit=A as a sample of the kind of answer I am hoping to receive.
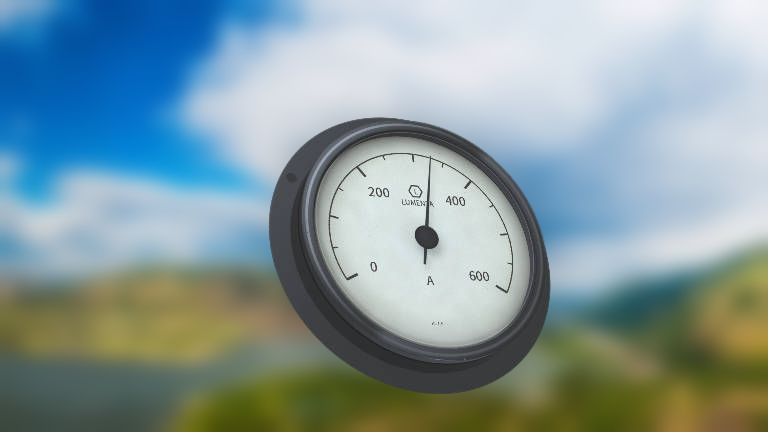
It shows value=325 unit=A
